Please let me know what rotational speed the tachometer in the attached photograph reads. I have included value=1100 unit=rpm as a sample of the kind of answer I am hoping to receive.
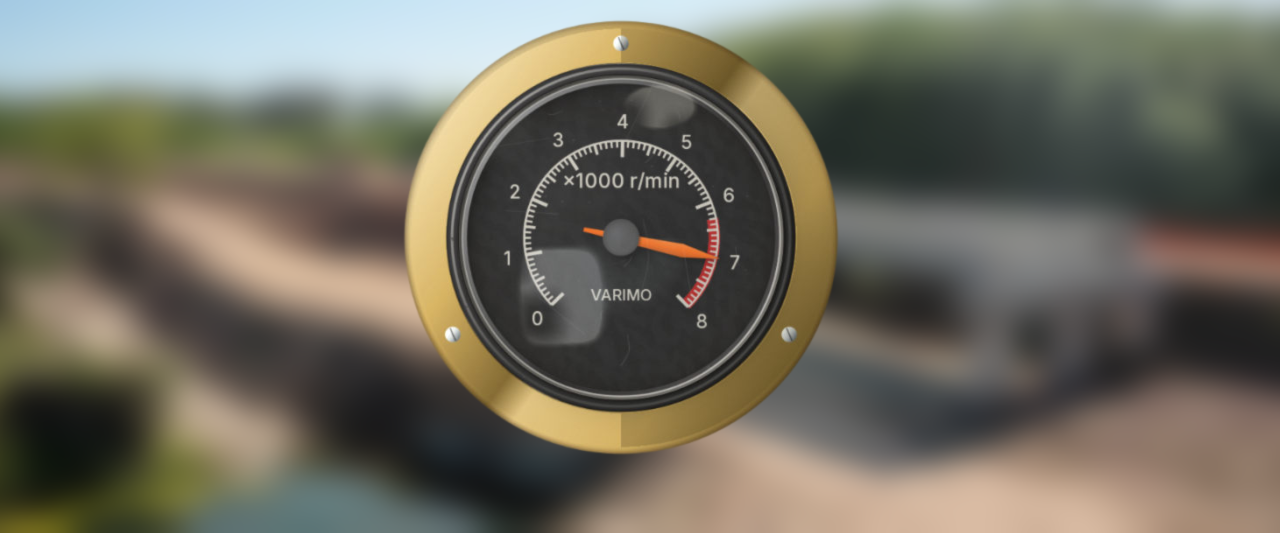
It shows value=7000 unit=rpm
